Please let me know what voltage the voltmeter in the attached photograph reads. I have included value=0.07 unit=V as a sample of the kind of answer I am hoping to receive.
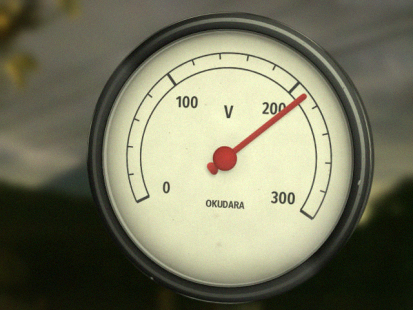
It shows value=210 unit=V
